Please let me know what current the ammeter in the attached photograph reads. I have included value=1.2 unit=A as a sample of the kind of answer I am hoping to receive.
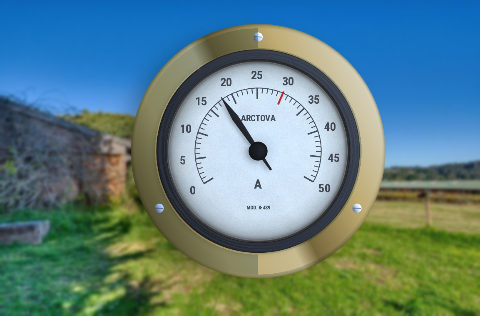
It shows value=18 unit=A
